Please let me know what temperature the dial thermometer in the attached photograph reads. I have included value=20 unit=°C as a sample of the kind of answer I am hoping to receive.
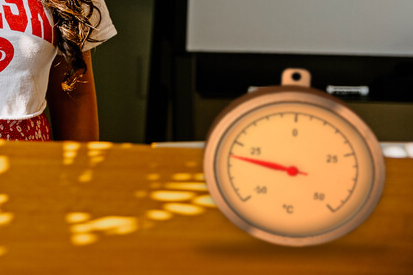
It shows value=-30 unit=°C
